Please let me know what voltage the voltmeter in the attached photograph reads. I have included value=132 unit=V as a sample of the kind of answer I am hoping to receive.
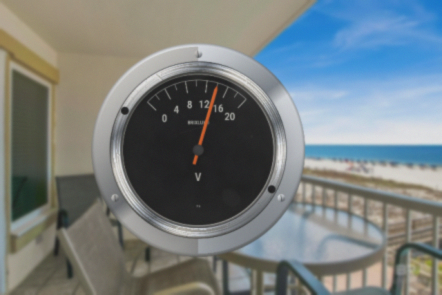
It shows value=14 unit=V
